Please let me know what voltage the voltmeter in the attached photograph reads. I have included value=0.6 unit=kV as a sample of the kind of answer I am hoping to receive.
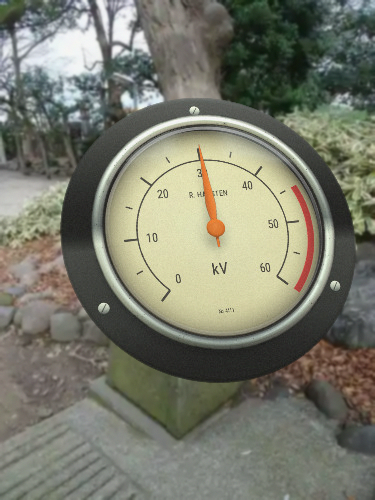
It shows value=30 unit=kV
